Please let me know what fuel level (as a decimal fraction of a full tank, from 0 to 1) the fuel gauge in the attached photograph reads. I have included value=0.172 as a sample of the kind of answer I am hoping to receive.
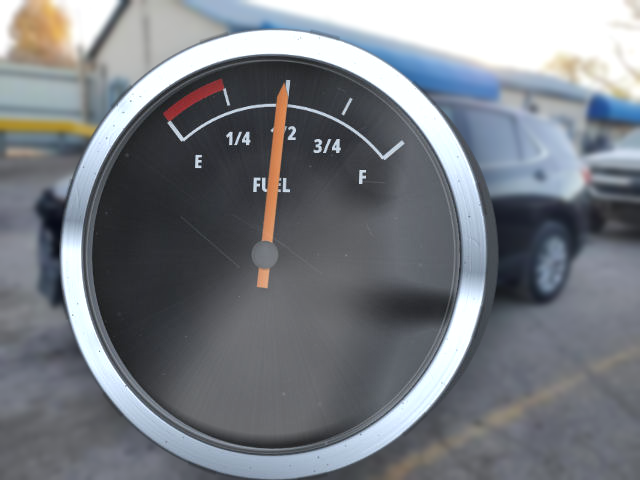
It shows value=0.5
